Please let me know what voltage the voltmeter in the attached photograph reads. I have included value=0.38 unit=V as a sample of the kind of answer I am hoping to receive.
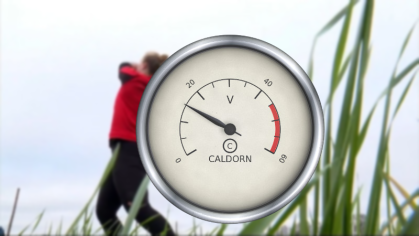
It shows value=15 unit=V
